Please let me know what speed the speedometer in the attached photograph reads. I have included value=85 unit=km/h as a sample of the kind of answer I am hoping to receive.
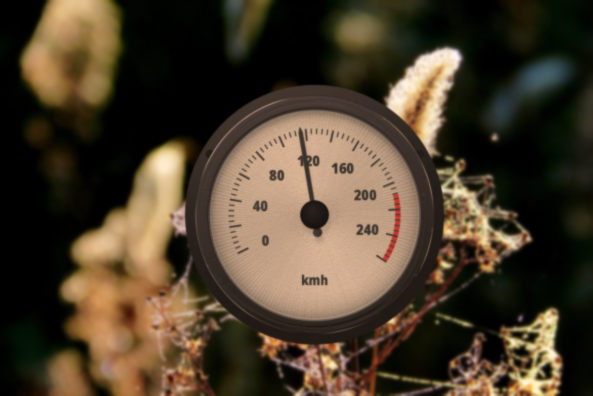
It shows value=116 unit=km/h
